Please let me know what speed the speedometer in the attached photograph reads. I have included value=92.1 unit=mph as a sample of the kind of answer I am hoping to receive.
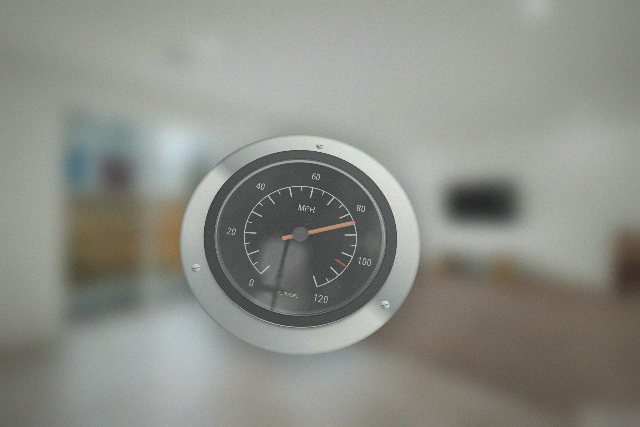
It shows value=85 unit=mph
